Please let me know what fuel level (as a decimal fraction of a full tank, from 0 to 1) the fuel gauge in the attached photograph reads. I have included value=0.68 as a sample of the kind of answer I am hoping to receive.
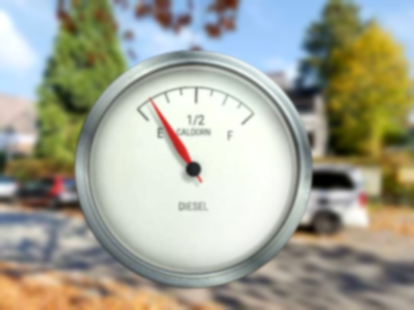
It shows value=0.125
